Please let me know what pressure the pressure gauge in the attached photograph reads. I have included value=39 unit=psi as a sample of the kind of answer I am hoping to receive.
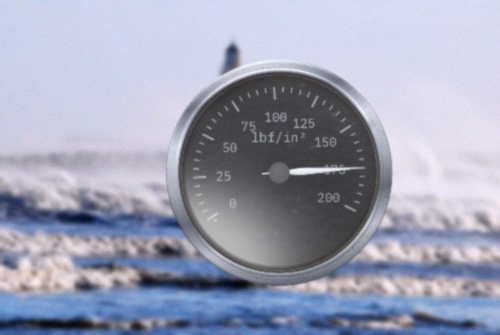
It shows value=175 unit=psi
